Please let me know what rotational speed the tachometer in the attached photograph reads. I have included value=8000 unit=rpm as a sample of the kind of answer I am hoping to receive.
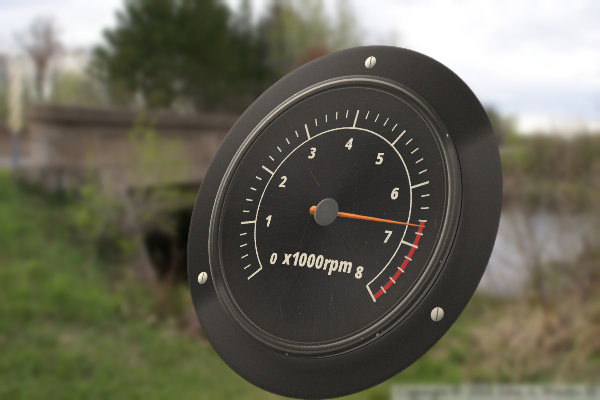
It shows value=6700 unit=rpm
